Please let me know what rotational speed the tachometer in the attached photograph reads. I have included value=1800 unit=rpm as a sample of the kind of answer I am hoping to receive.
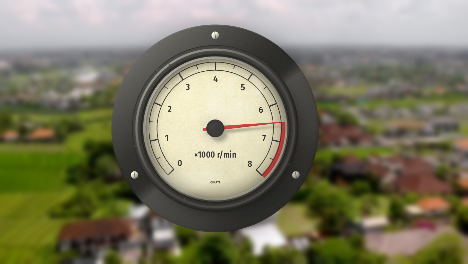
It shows value=6500 unit=rpm
